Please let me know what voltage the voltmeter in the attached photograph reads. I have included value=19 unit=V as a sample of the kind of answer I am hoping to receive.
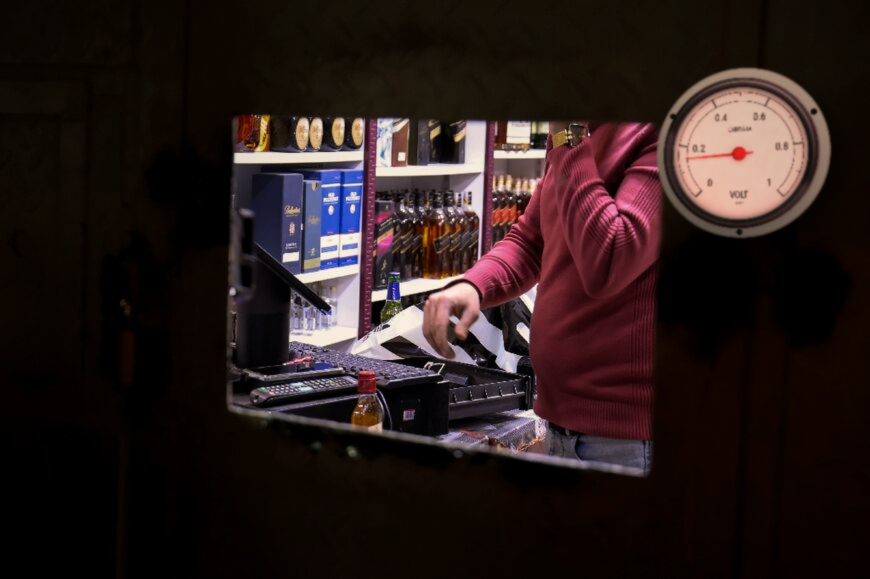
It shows value=0.15 unit=V
